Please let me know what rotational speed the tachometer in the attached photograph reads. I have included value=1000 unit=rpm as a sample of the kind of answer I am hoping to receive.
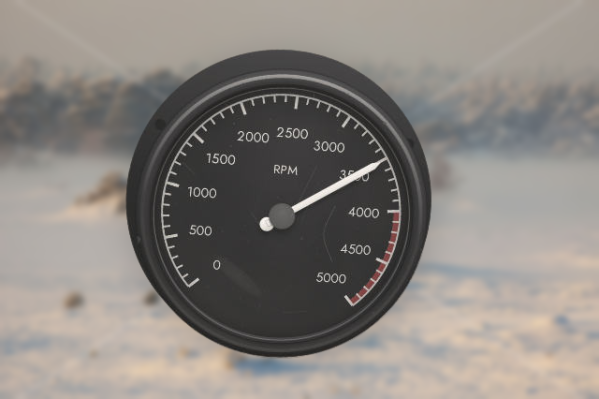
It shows value=3500 unit=rpm
